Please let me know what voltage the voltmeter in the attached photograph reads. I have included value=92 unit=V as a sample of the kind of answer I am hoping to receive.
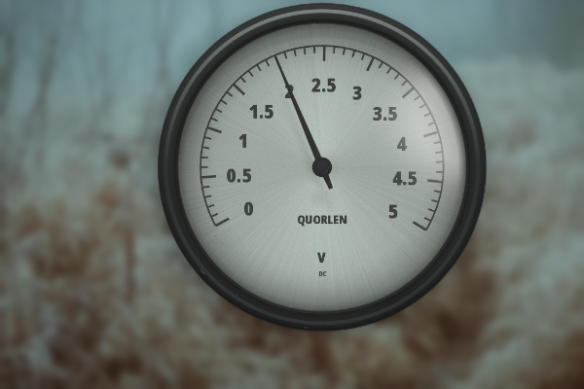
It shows value=2 unit=V
